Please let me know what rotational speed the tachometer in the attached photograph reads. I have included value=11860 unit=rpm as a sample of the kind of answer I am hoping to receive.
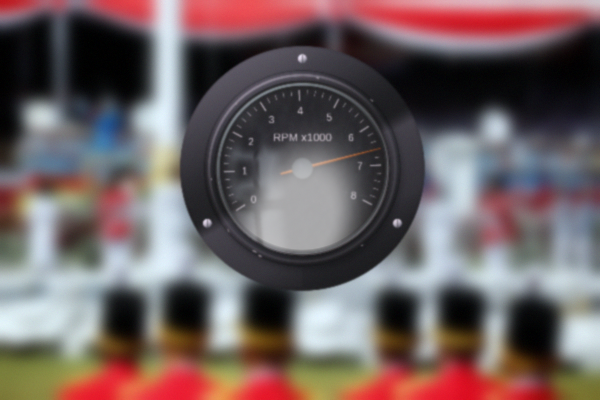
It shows value=6600 unit=rpm
